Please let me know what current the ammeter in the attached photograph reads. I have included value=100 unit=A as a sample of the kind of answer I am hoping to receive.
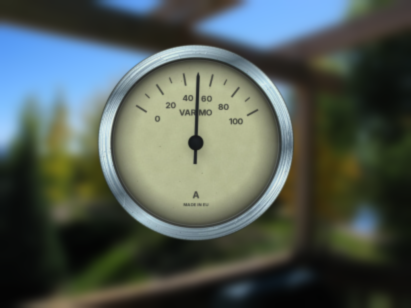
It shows value=50 unit=A
